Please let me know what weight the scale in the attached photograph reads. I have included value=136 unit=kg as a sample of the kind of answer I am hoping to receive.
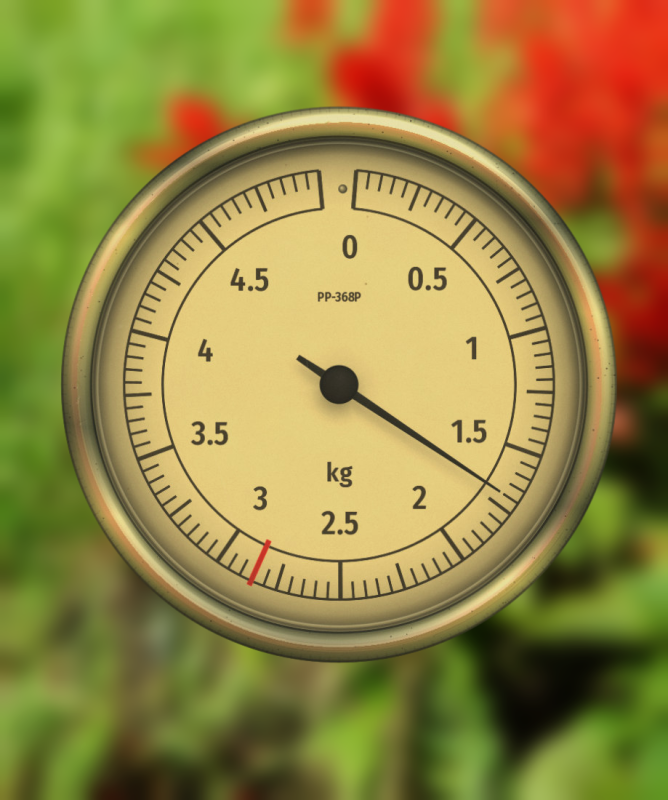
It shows value=1.7 unit=kg
